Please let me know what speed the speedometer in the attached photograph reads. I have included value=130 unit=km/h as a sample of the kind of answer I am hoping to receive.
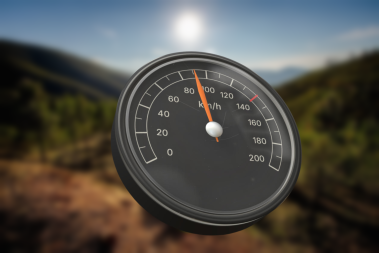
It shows value=90 unit=km/h
